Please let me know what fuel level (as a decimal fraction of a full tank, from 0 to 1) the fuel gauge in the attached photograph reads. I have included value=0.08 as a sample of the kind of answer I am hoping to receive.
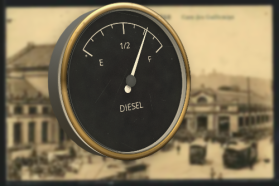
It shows value=0.75
